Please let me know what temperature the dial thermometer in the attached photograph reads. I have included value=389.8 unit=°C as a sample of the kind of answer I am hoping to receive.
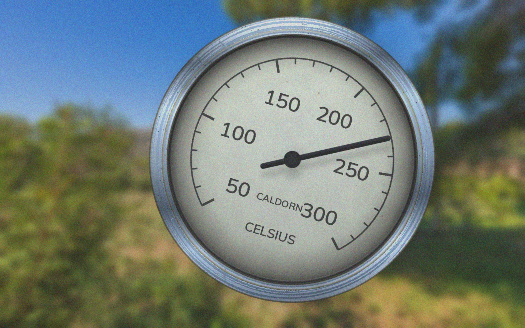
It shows value=230 unit=°C
